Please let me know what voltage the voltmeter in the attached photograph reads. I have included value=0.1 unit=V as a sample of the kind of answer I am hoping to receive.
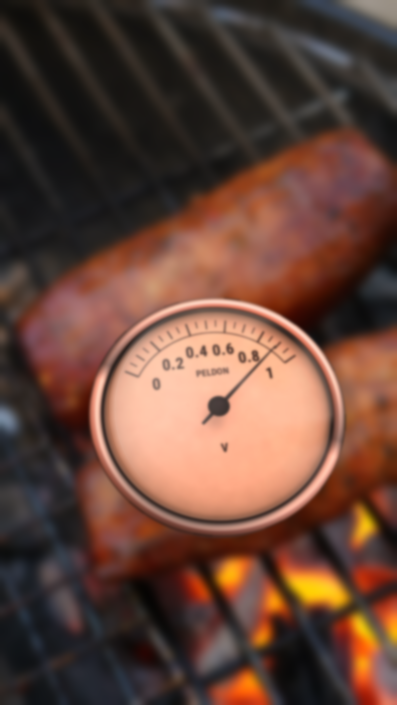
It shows value=0.9 unit=V
